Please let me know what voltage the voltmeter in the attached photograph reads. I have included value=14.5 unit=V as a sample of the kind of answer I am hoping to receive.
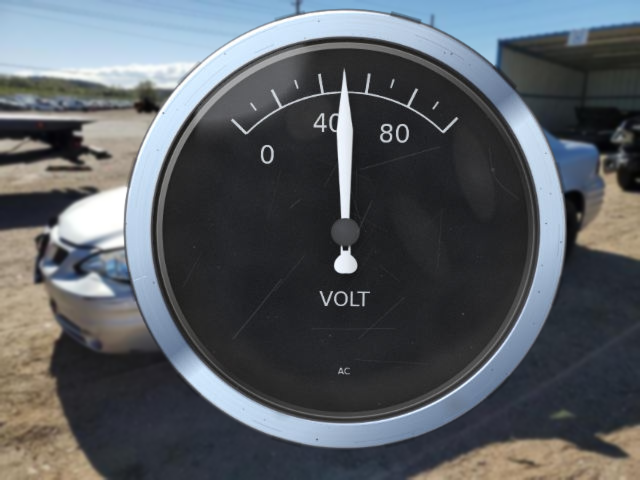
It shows value=50 unit=V
